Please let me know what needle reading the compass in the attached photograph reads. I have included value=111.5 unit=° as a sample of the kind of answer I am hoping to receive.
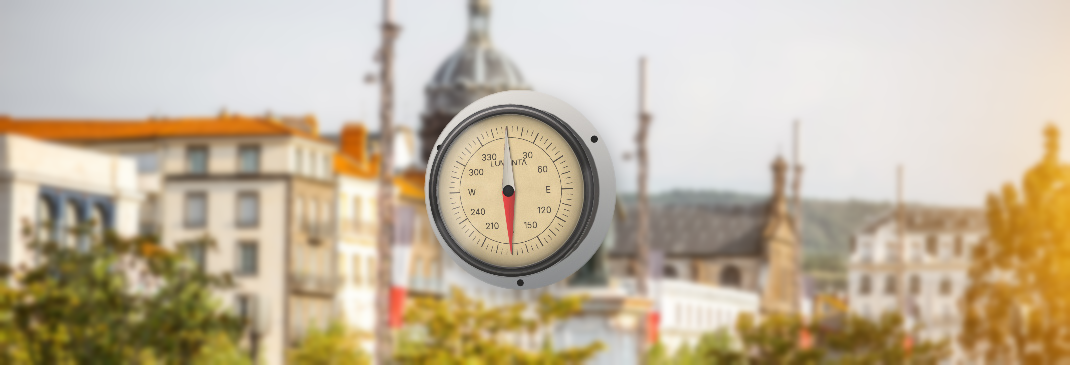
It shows value=180 unit=°
